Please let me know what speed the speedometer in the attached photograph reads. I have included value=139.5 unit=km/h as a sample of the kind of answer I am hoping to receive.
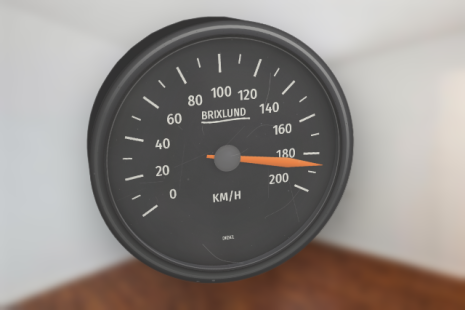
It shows value=185 unit=km/h
